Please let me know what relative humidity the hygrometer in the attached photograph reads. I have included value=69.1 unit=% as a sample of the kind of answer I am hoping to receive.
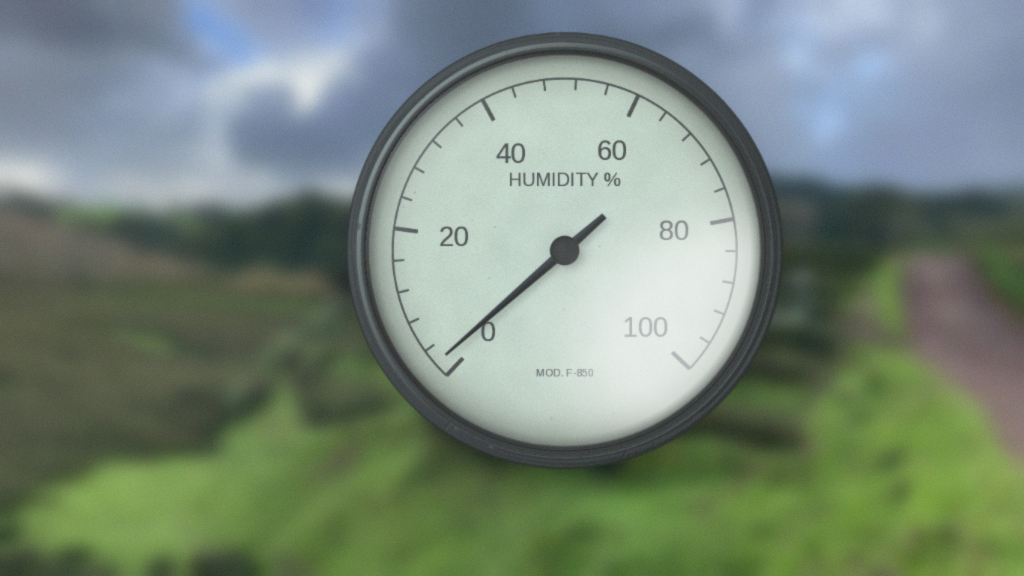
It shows value=2 unit=%
